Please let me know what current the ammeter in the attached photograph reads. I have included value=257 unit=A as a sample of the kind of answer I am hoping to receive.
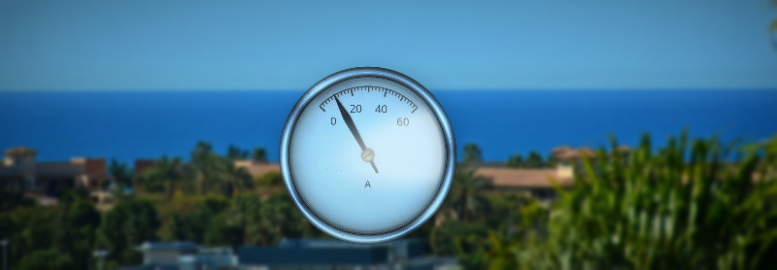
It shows value=10 unit=A
